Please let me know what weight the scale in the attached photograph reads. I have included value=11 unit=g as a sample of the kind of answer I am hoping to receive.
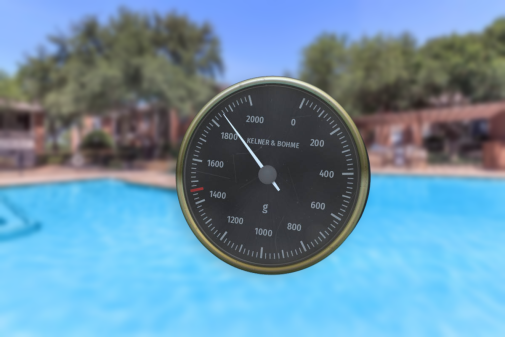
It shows value=1860 unit=g
